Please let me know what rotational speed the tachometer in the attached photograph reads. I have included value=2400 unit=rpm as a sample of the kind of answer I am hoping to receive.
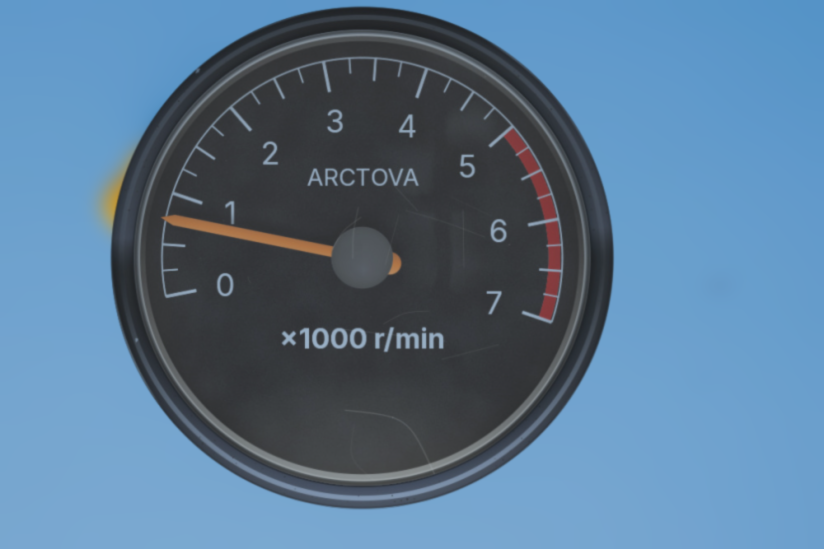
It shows value=750 unit=rpm
